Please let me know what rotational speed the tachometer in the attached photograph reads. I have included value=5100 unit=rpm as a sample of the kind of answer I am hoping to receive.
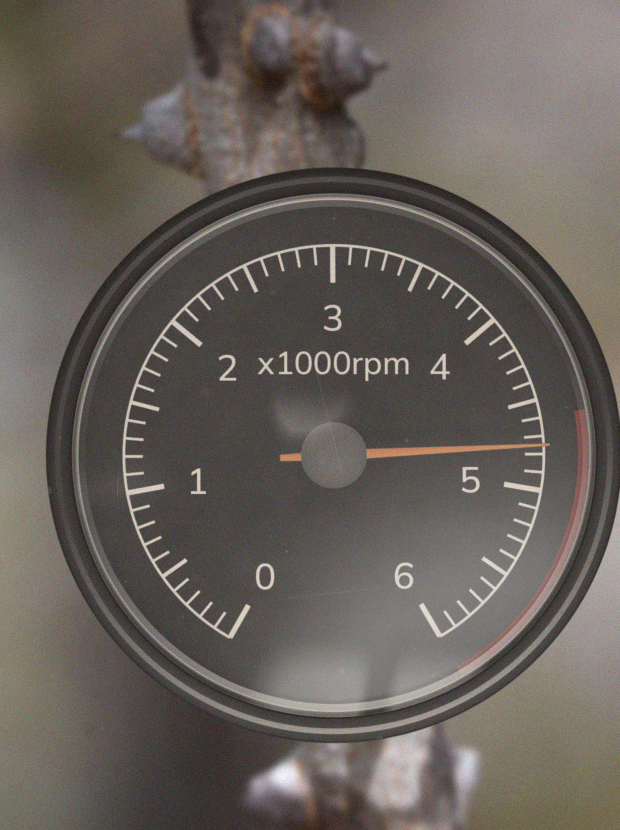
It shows value=4750 unit=rpm
